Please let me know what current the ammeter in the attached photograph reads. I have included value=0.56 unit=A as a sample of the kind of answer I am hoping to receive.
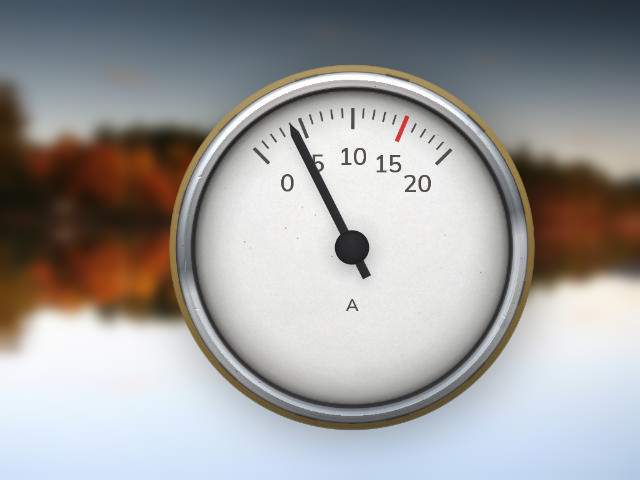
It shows value=4 unit=A
